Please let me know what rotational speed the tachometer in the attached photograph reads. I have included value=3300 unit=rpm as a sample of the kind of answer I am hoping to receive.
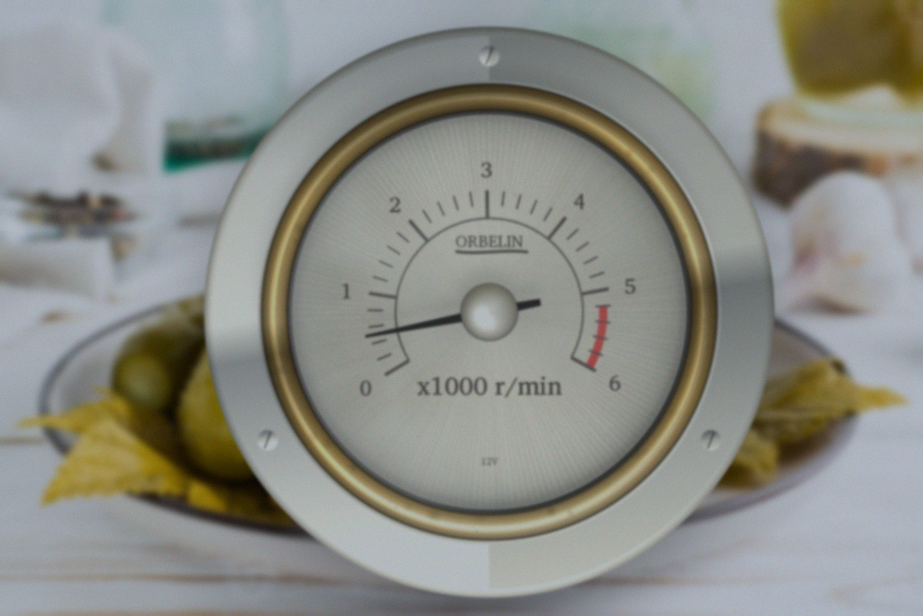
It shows value=500 unit=rpm
